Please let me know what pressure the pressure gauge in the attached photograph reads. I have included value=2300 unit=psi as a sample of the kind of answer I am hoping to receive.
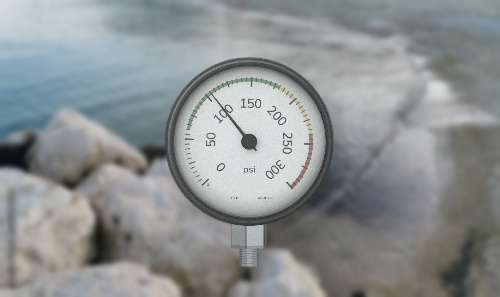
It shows value=105 unit=psi
